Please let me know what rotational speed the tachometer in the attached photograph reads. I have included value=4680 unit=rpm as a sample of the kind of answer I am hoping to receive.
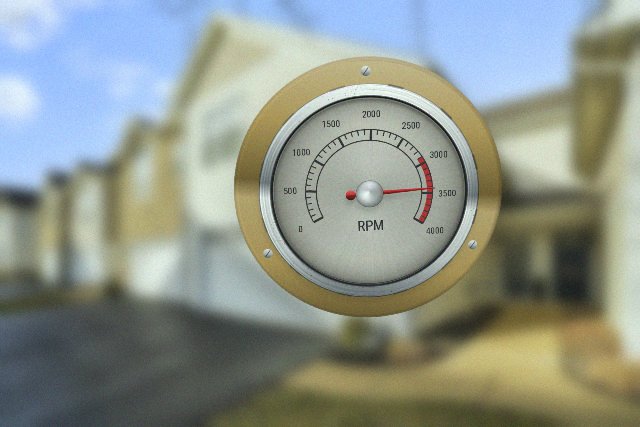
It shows value=3400 unit=rpm
